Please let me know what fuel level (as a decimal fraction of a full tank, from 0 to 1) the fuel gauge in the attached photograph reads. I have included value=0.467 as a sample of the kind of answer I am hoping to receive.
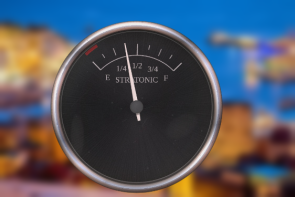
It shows value=0.375
